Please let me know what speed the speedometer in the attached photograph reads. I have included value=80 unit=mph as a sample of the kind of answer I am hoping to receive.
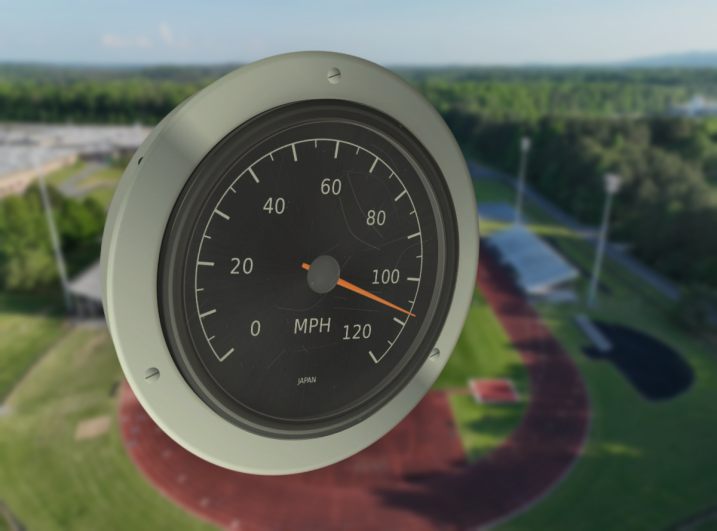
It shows value=107.5 unit=mph
